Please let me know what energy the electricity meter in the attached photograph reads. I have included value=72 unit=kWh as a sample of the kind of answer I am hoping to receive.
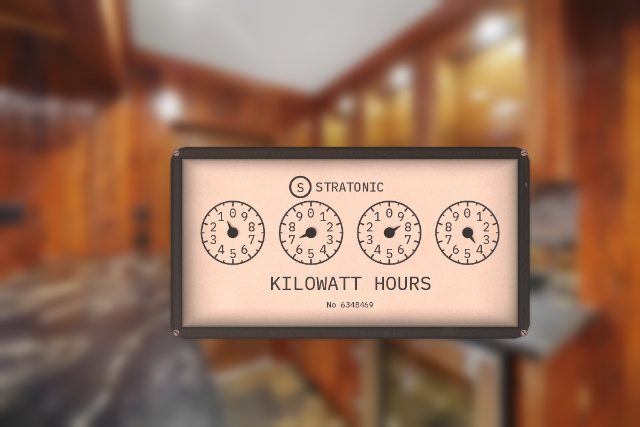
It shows value=684 unit=kWh
